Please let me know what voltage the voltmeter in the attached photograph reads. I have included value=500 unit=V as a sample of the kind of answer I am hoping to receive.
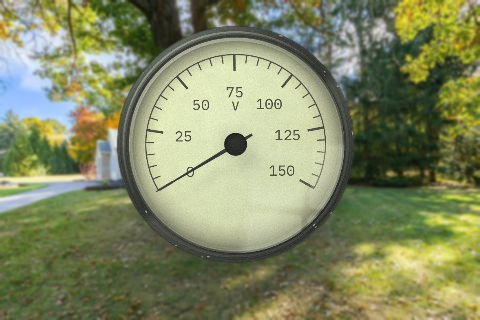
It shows value=0 unit=V
